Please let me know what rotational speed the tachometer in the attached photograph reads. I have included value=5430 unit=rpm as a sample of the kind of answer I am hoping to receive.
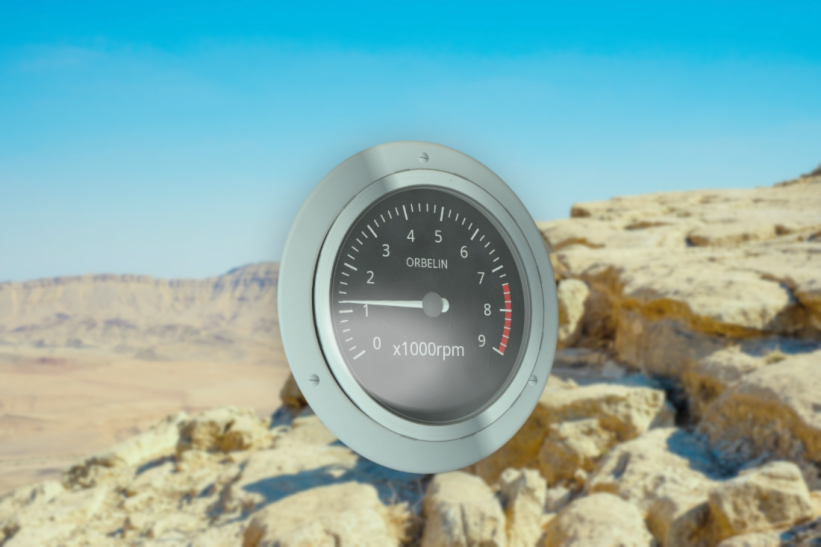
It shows value=1200 unit=rpm
